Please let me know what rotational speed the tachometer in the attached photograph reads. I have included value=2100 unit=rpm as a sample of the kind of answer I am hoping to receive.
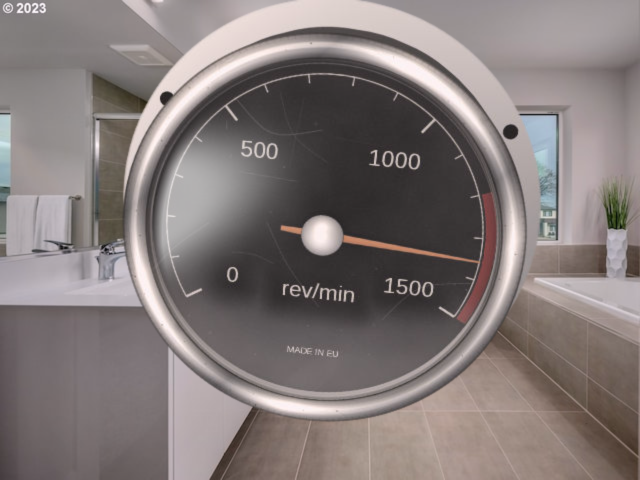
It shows value=1350 unit=rpm
